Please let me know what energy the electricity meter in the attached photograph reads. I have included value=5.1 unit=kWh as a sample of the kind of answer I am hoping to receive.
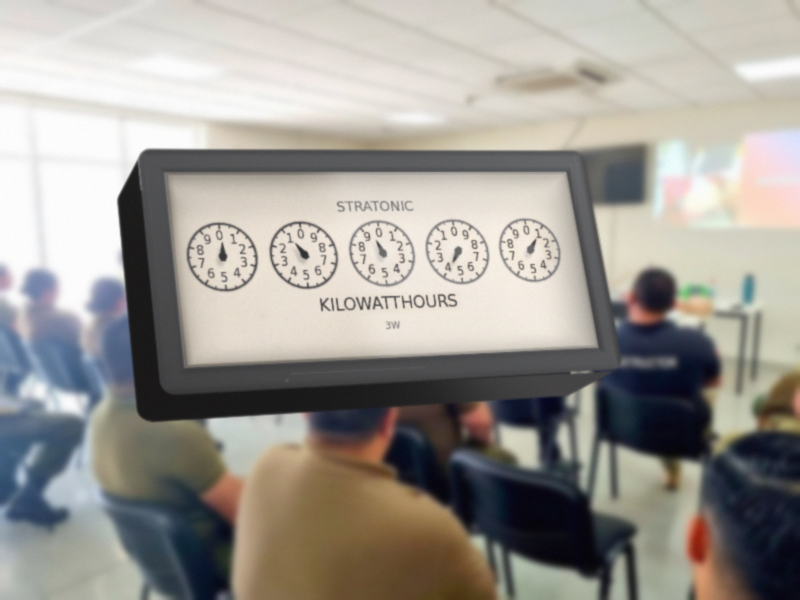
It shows value=941 unit=kWh
